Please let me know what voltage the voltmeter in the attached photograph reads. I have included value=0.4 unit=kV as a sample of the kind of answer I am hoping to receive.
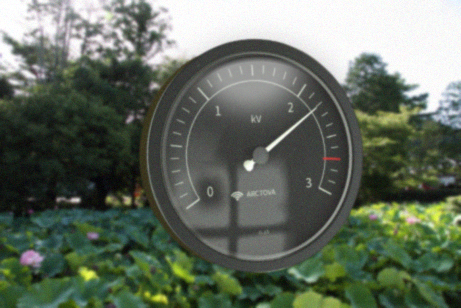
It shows value=2.2 unit=kV
